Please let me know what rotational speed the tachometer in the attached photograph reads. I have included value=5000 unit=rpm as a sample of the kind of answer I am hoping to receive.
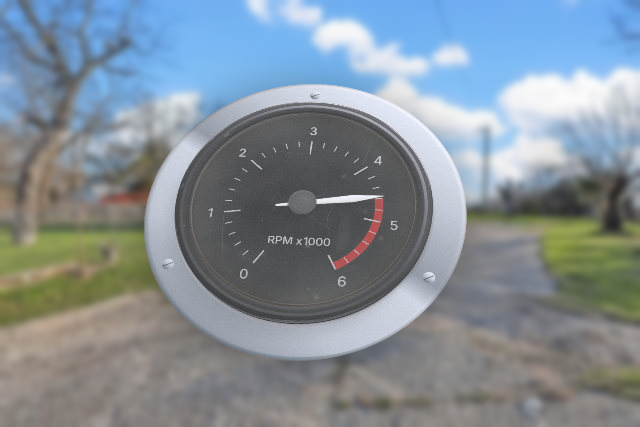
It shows value=4600 unit=rpm
